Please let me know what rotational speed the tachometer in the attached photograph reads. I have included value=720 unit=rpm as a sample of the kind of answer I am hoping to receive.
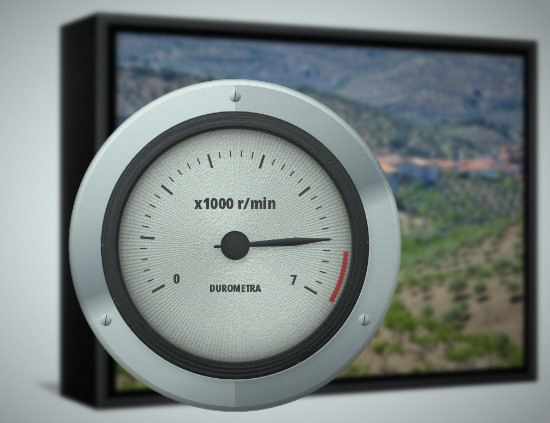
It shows value=6000 unit=rpm
